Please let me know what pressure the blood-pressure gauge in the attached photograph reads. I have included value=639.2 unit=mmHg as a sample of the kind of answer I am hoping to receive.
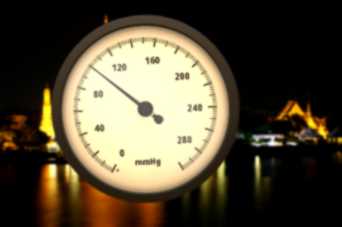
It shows value=100 unit=mmHg
